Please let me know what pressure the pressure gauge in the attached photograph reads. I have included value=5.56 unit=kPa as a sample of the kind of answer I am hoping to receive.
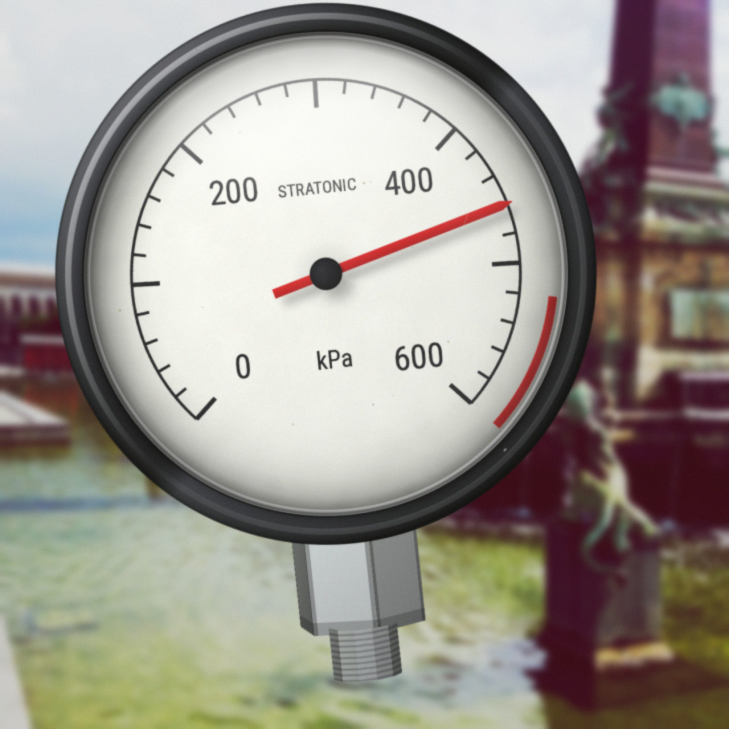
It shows value=460 unit=kPa
